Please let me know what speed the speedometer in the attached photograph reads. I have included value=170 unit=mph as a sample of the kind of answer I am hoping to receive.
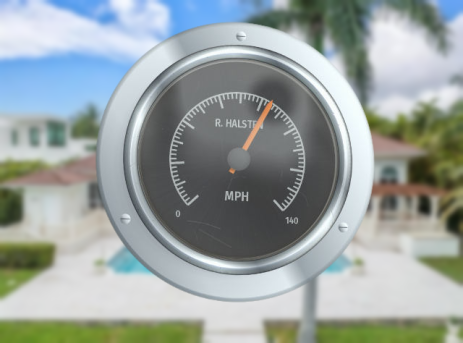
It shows value=84 unit=mph
